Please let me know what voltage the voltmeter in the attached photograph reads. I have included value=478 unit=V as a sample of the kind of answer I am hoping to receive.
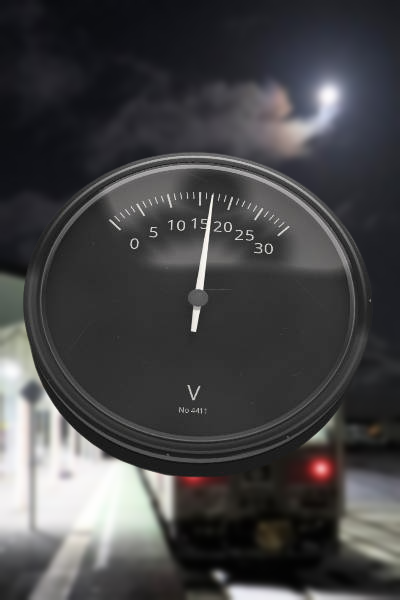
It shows value=17 unit=V
